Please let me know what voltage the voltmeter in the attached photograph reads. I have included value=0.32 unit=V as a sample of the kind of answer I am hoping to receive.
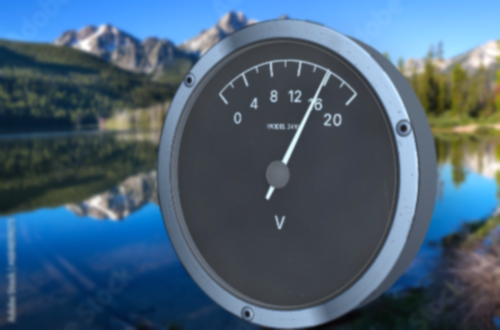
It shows value=16 unit=V
